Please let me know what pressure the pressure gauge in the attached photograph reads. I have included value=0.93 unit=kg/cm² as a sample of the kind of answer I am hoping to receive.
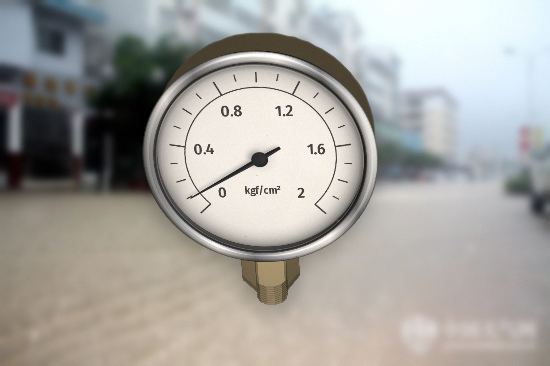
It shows value=0.1 unit=kg/cm²
